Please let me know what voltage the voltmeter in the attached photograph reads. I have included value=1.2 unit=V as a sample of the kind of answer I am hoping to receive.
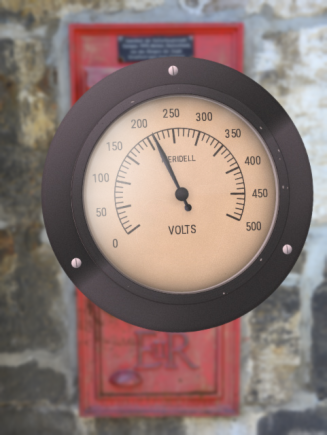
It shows value=210 unit=V
